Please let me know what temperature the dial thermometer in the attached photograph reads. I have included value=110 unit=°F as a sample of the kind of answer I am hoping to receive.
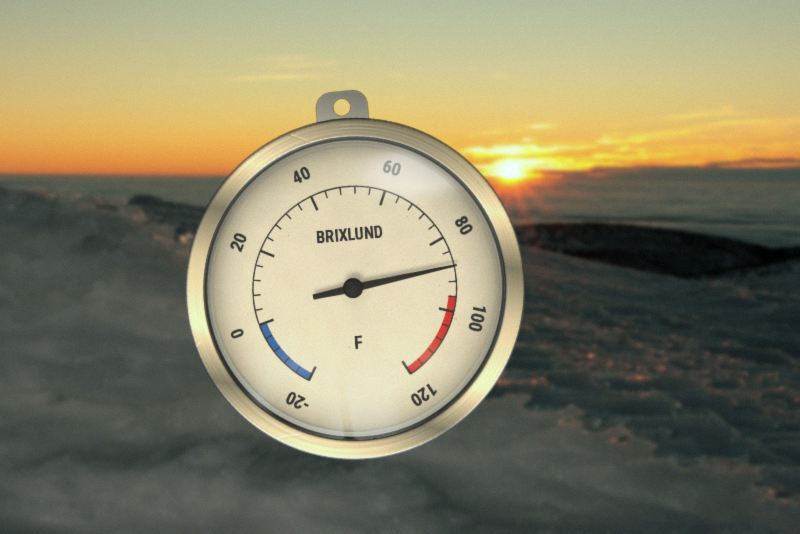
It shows value=88 unit=°F
